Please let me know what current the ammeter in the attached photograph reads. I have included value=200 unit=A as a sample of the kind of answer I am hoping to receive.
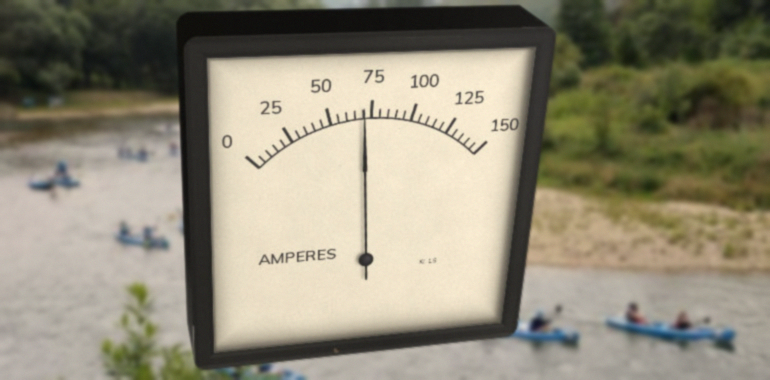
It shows value=70 unit=A
